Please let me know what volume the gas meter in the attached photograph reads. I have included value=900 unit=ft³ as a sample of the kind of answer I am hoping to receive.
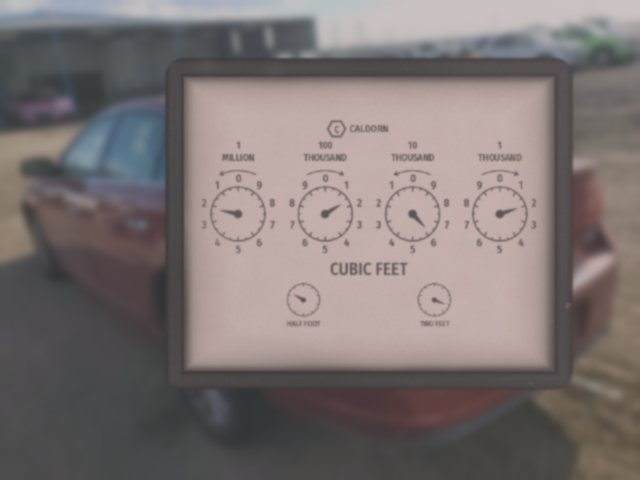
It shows value=216200 unit=ft³
